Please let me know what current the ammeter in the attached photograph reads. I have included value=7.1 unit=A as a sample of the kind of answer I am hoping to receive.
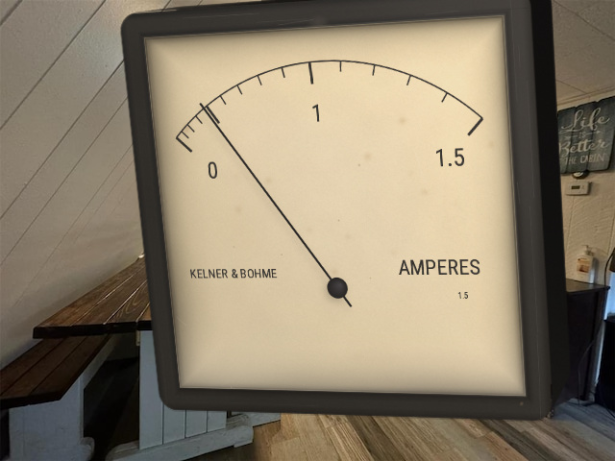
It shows value=0.5 unit=A
